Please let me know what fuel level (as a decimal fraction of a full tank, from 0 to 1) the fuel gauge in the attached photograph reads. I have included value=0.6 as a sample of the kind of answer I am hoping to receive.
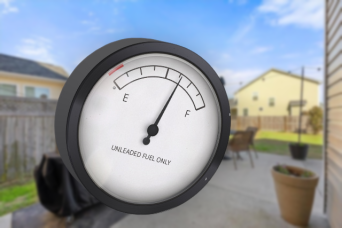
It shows value=0.625
